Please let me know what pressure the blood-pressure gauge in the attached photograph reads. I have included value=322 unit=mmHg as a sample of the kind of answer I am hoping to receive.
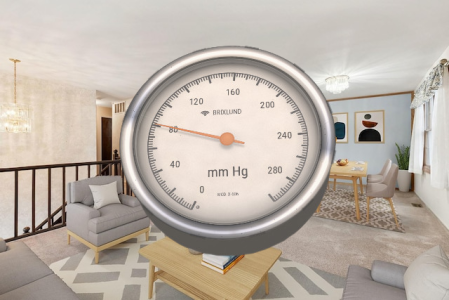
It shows value=80 unit=mmHg
